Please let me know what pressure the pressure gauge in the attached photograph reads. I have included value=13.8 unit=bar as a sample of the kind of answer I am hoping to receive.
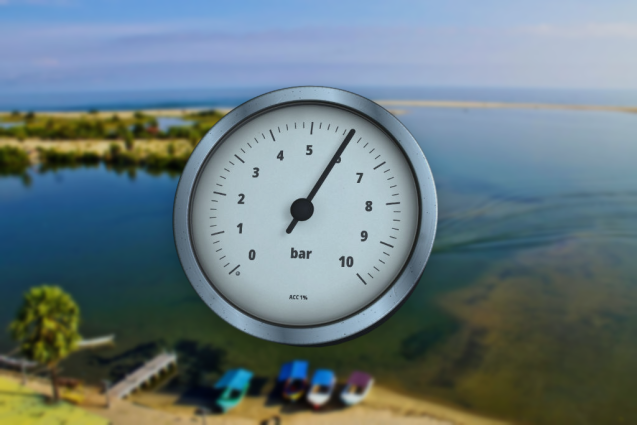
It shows value=6 unit=bar
